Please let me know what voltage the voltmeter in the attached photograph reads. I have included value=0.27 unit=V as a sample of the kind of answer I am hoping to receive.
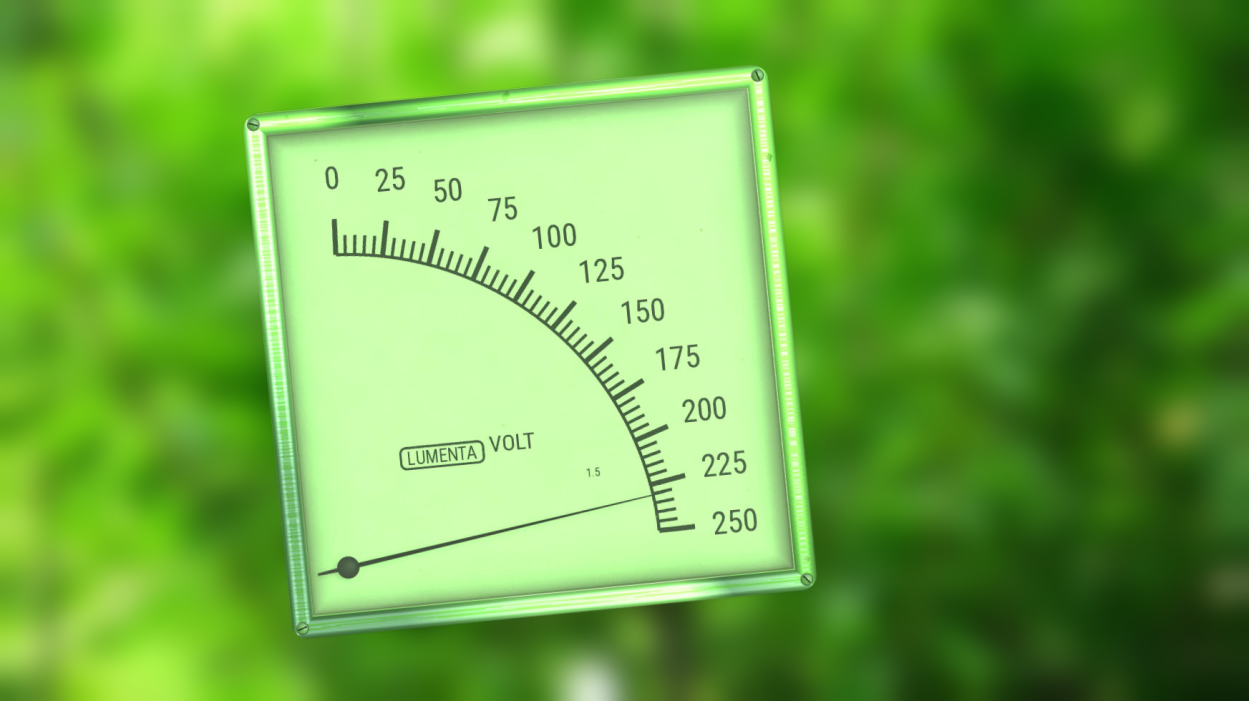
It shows value=230 unit=V
